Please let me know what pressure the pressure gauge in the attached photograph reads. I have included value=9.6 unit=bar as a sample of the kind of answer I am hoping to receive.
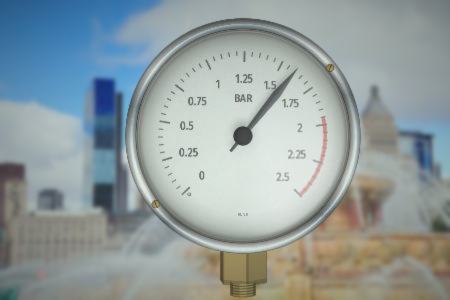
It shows value=1.6 unit=bar
